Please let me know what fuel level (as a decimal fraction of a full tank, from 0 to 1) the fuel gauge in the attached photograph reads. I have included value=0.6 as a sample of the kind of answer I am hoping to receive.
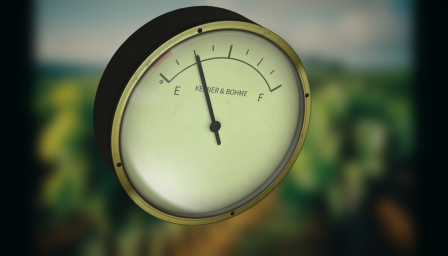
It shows value=0.25
